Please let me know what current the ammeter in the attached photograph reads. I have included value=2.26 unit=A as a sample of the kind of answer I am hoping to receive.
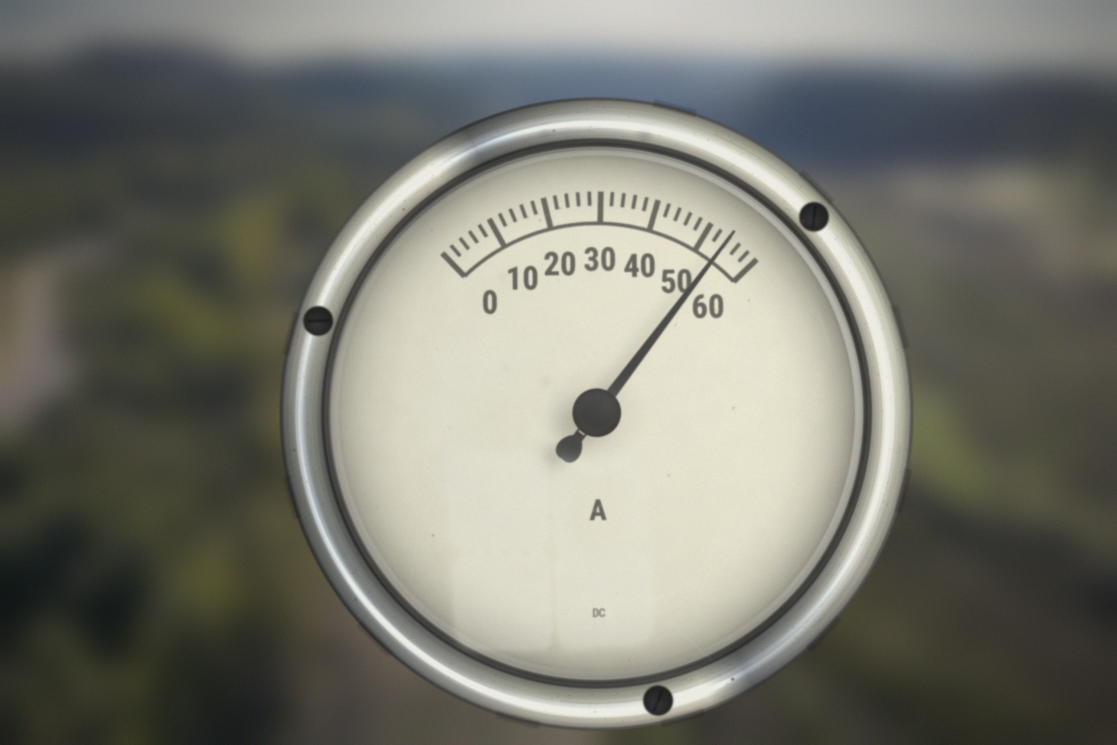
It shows value=54 unit=A
